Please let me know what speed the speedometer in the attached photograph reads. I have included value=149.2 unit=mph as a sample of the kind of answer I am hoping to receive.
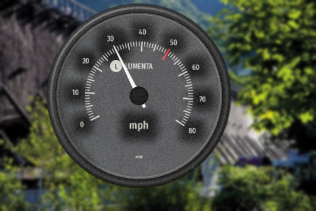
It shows value=30 unit=mph
